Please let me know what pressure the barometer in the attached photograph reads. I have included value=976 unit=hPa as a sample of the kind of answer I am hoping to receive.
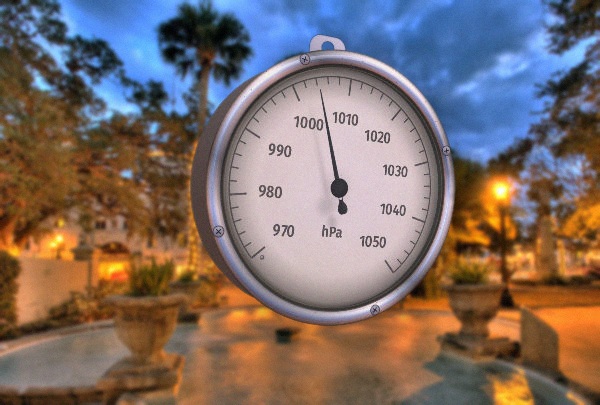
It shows value=1004 unit=hPa
